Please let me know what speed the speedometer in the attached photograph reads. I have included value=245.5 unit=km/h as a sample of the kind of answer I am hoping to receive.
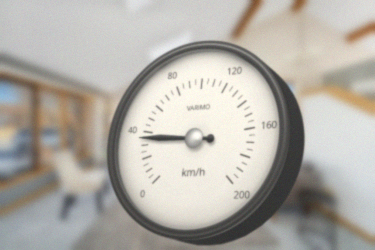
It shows value=35 unit=km/h
